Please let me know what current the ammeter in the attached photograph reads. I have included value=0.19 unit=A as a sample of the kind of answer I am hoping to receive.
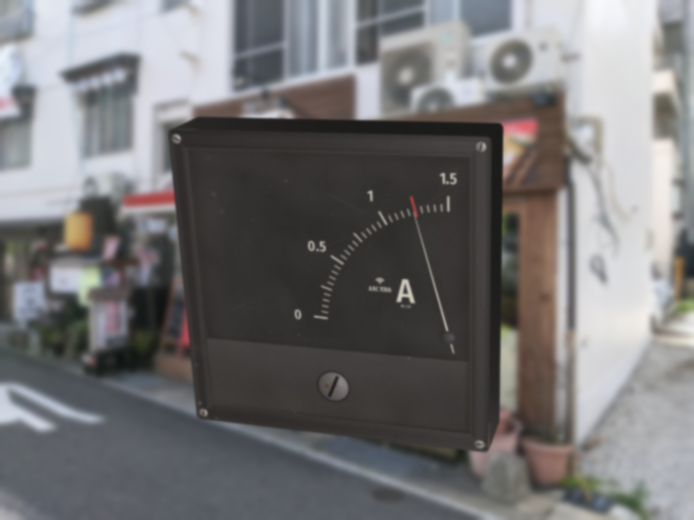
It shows value=1.25 unit=A
